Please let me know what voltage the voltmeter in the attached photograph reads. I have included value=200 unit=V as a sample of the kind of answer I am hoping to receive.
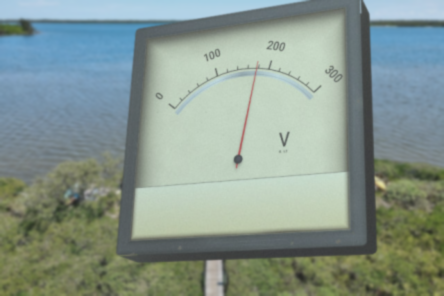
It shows value=180 unit=V
